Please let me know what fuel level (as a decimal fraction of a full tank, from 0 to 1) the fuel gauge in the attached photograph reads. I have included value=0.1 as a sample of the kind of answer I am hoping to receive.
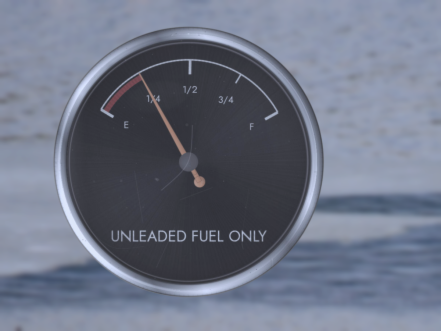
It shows value=0.25
